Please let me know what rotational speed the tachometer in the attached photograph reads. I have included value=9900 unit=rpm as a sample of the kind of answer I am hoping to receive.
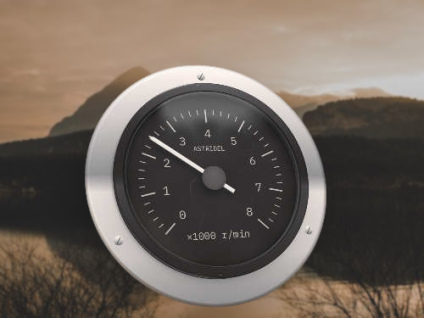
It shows value=2400 unit=rpm
